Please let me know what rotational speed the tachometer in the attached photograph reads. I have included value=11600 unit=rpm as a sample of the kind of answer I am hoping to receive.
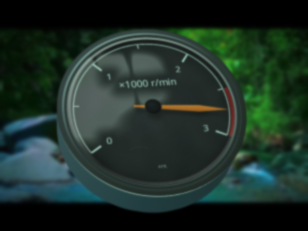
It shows value=2750 unit=rpm
